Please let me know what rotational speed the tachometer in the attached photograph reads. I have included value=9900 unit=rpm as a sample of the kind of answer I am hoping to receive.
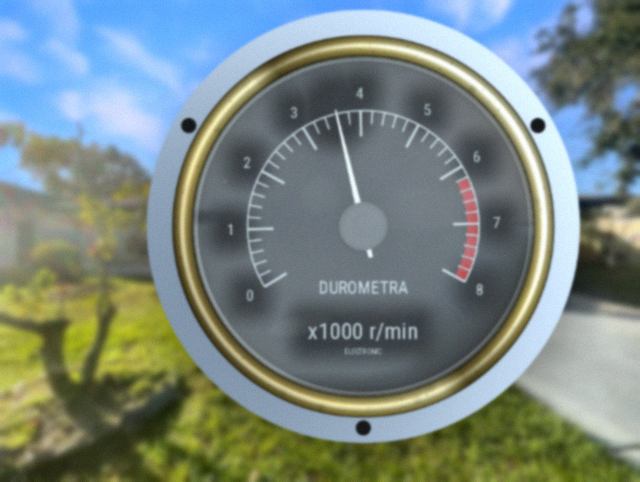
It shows value=3600 unit=rpm
